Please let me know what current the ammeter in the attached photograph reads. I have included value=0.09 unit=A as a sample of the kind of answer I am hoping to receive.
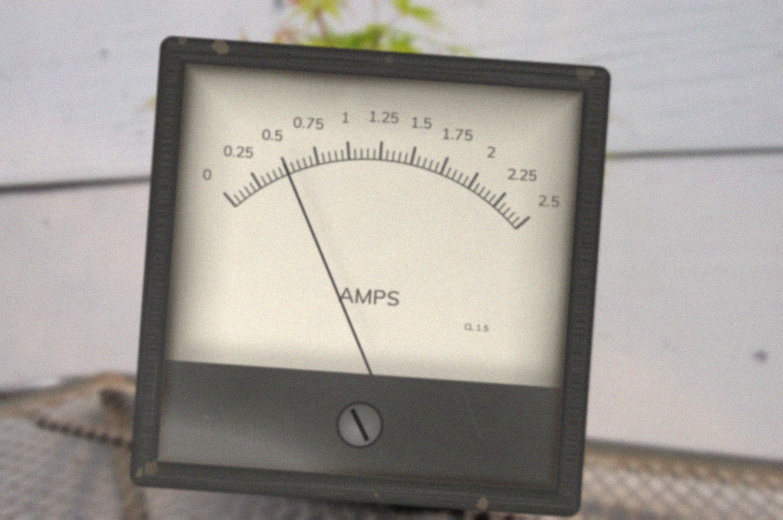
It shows value=0.5 unit=A
